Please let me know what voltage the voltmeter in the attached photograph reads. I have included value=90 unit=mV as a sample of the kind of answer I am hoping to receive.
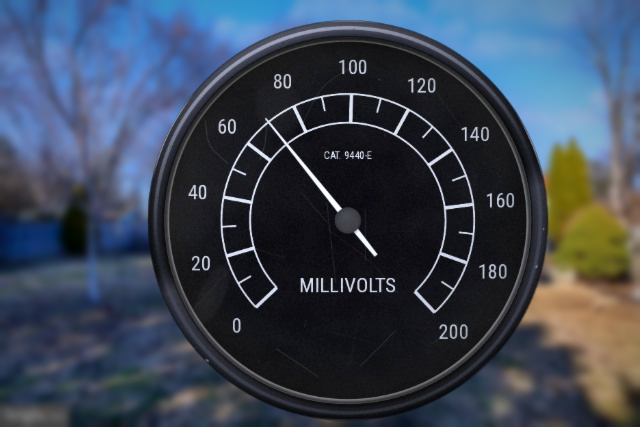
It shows value=70 unit=mV
